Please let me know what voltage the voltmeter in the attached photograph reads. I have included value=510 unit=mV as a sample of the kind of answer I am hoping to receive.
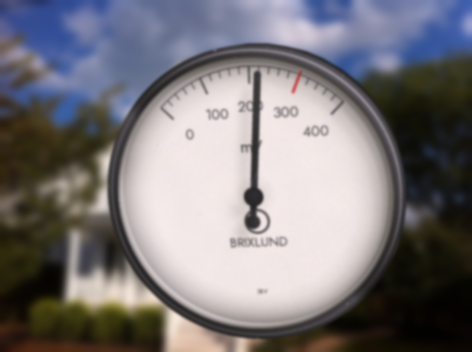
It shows value=220 unit=mV
